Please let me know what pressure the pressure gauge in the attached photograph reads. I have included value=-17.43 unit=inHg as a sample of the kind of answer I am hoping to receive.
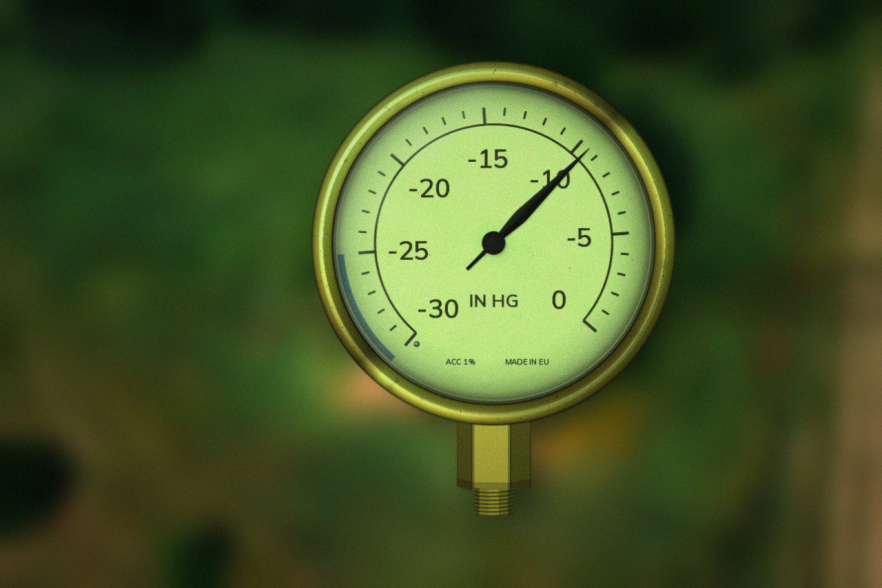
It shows value=-9.5 unit=inHg
